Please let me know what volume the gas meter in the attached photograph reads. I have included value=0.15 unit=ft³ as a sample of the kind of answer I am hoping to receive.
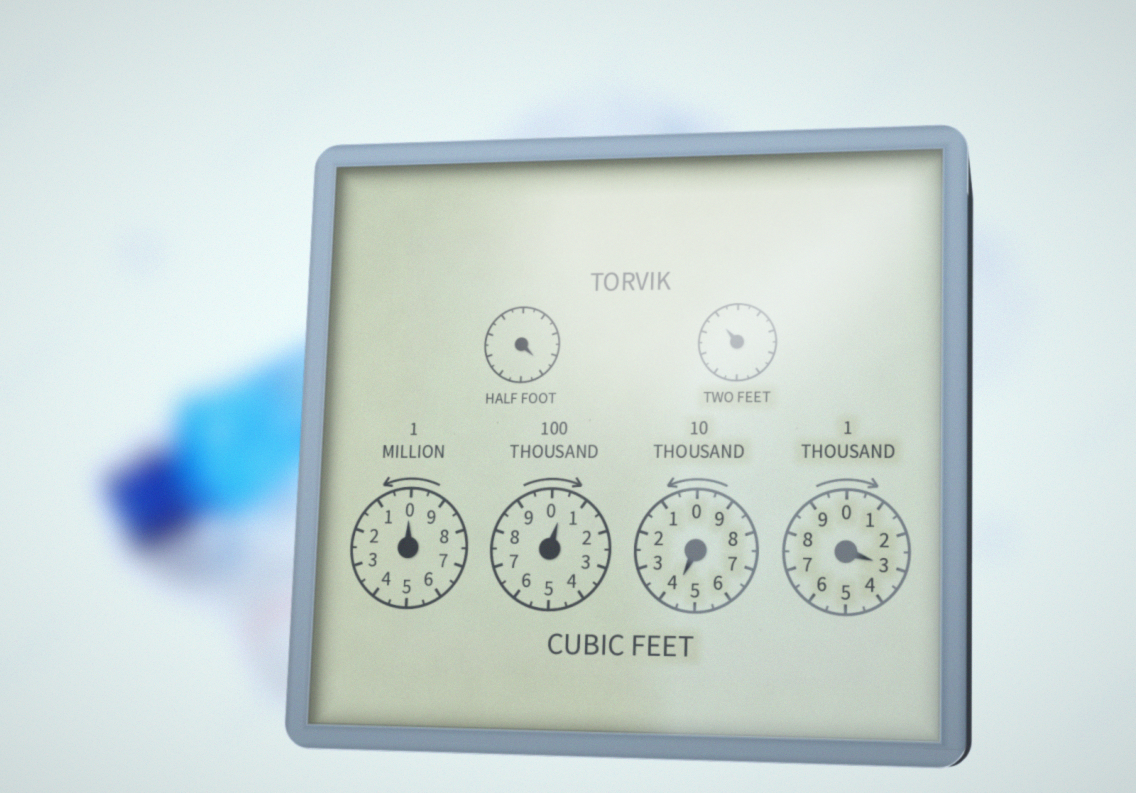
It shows value=4300 unit=ft³
